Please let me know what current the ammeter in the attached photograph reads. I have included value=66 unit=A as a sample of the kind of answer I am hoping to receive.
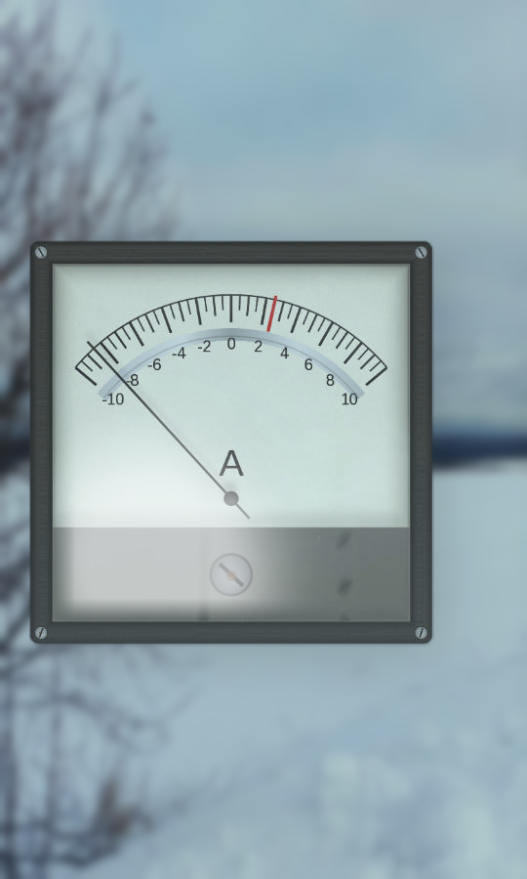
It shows value=-8.5 unit=A
